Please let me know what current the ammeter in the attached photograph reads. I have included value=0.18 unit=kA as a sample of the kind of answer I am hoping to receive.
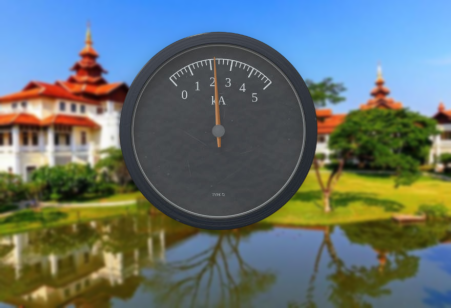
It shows value=2.2 unit=kA
